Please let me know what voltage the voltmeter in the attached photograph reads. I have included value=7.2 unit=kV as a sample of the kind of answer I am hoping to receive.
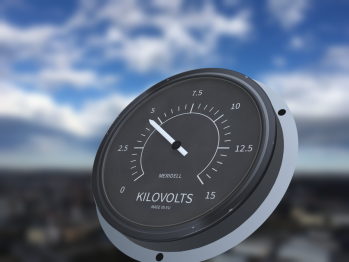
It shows value=4.5 unit=kV
